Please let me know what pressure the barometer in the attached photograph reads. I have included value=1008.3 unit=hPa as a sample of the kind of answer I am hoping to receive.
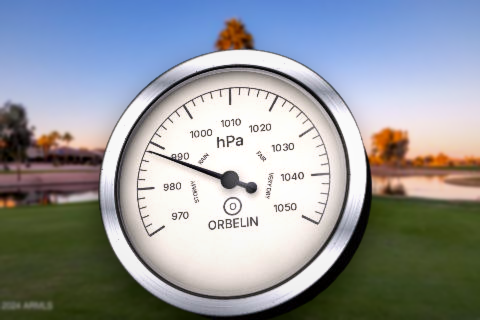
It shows value=988 unit=hPa
